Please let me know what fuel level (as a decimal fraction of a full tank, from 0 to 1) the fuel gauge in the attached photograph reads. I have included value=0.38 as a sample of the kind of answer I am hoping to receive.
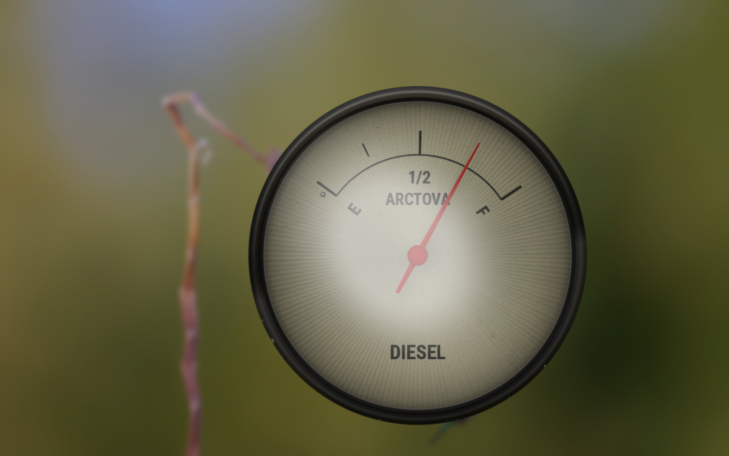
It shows value=0.75
